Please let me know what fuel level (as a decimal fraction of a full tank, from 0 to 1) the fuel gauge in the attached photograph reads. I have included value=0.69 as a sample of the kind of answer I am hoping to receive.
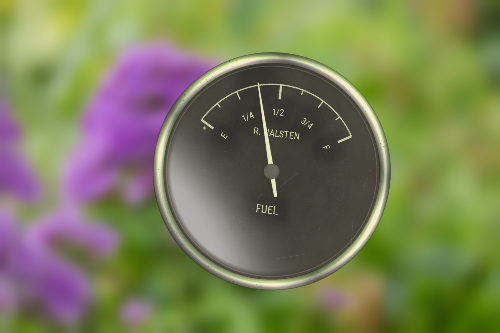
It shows value=0.375
